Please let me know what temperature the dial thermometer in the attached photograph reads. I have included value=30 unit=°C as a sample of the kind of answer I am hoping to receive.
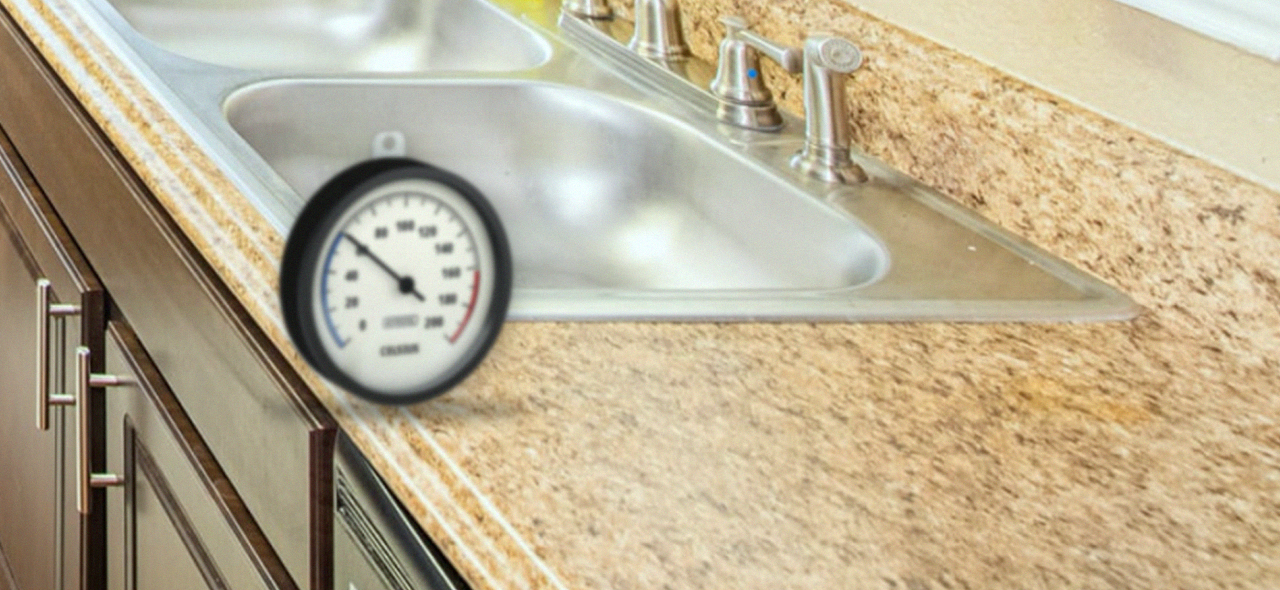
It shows value=60 unit=°C
